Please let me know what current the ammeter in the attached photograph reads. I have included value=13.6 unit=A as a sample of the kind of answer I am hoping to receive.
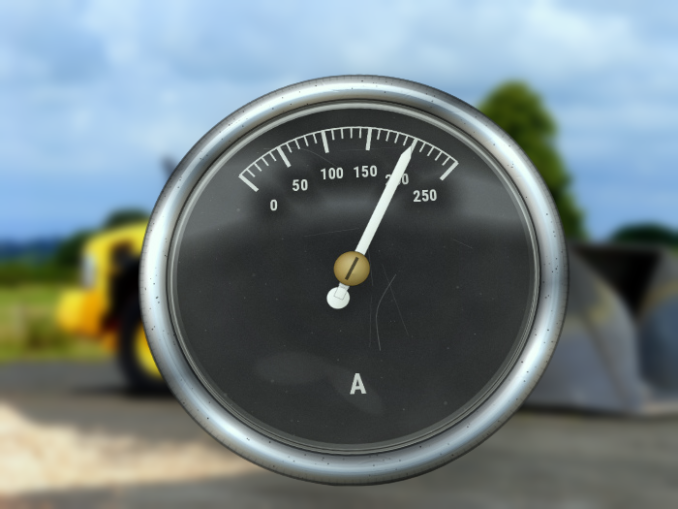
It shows value=200 unit=A
